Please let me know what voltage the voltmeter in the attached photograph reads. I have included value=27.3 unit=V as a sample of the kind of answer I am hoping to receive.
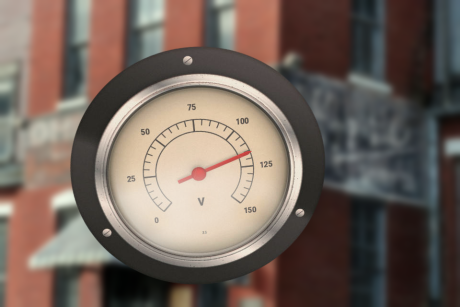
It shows value=115 unit=V
